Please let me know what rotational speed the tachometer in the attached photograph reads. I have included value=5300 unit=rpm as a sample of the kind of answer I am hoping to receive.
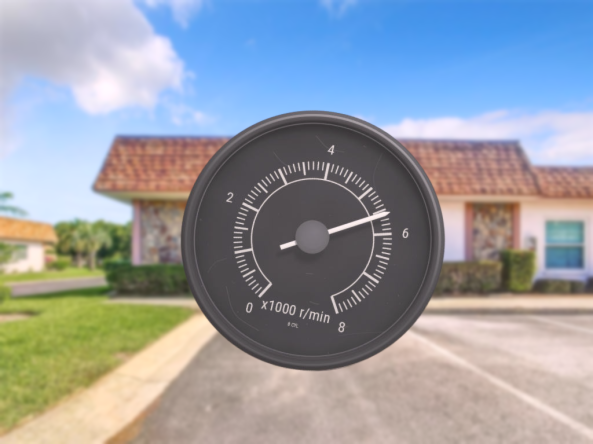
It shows value=5600 unit=rpm
